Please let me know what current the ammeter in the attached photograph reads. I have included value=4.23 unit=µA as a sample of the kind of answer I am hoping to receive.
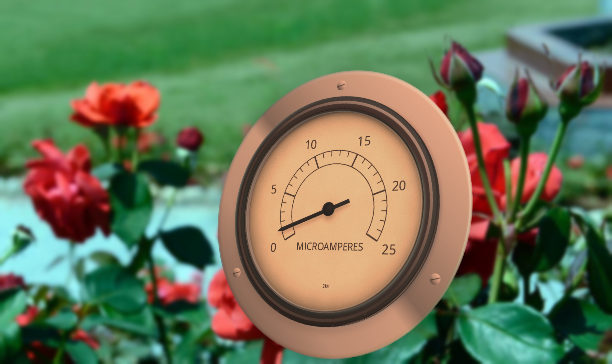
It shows value=1 unit=µA
